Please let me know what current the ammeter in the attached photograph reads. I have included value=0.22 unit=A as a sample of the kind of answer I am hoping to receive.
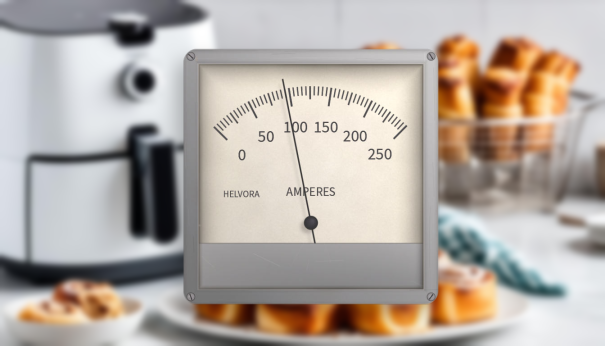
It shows value=95 unit=A
